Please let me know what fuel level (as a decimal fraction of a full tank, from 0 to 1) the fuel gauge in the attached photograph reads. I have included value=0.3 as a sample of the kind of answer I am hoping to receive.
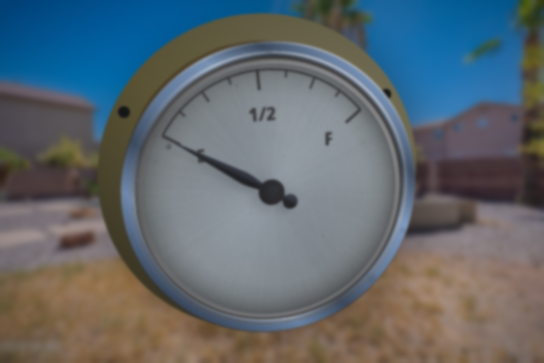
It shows value=0
